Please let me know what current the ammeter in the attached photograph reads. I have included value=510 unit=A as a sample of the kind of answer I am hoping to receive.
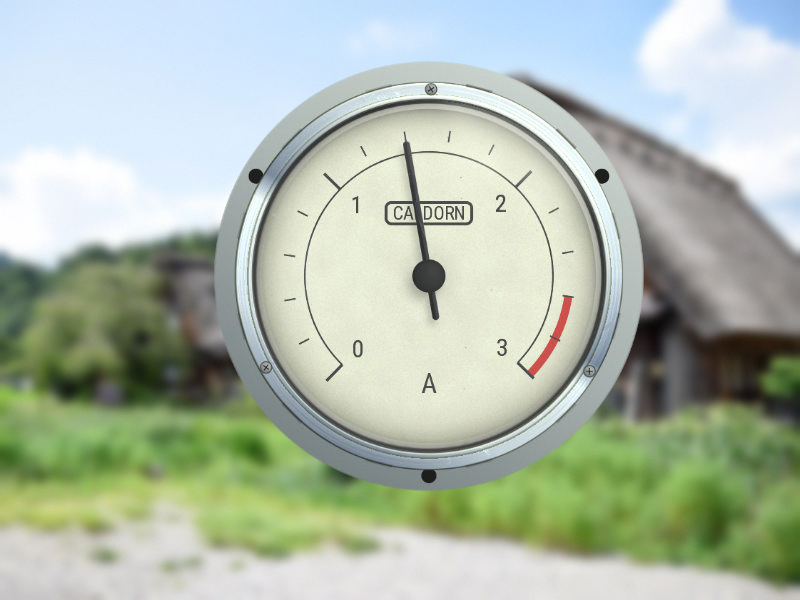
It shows value=1.4 unit=A
